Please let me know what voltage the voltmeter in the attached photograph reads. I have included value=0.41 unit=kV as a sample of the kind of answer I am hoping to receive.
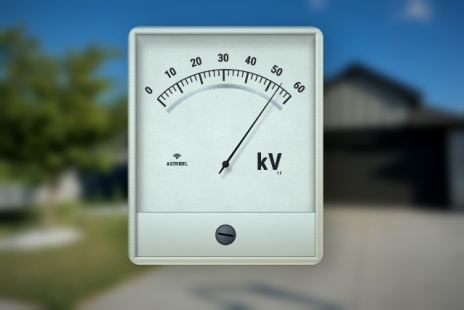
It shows value=54 unit=kV
